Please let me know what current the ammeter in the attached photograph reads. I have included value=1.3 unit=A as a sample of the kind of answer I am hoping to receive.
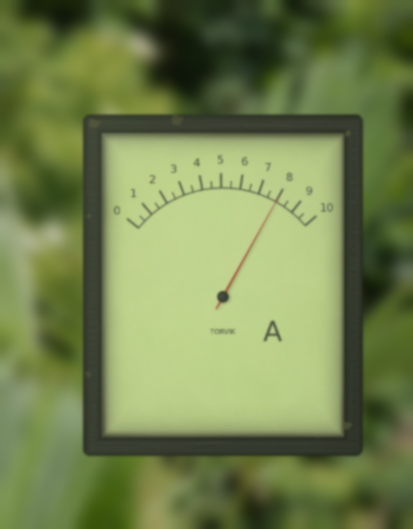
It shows value=8 unit=A
